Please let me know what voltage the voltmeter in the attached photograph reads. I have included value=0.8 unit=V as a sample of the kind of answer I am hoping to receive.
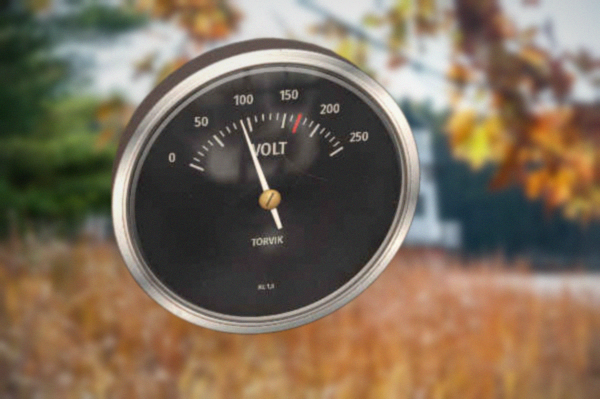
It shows value=90 unit=V
